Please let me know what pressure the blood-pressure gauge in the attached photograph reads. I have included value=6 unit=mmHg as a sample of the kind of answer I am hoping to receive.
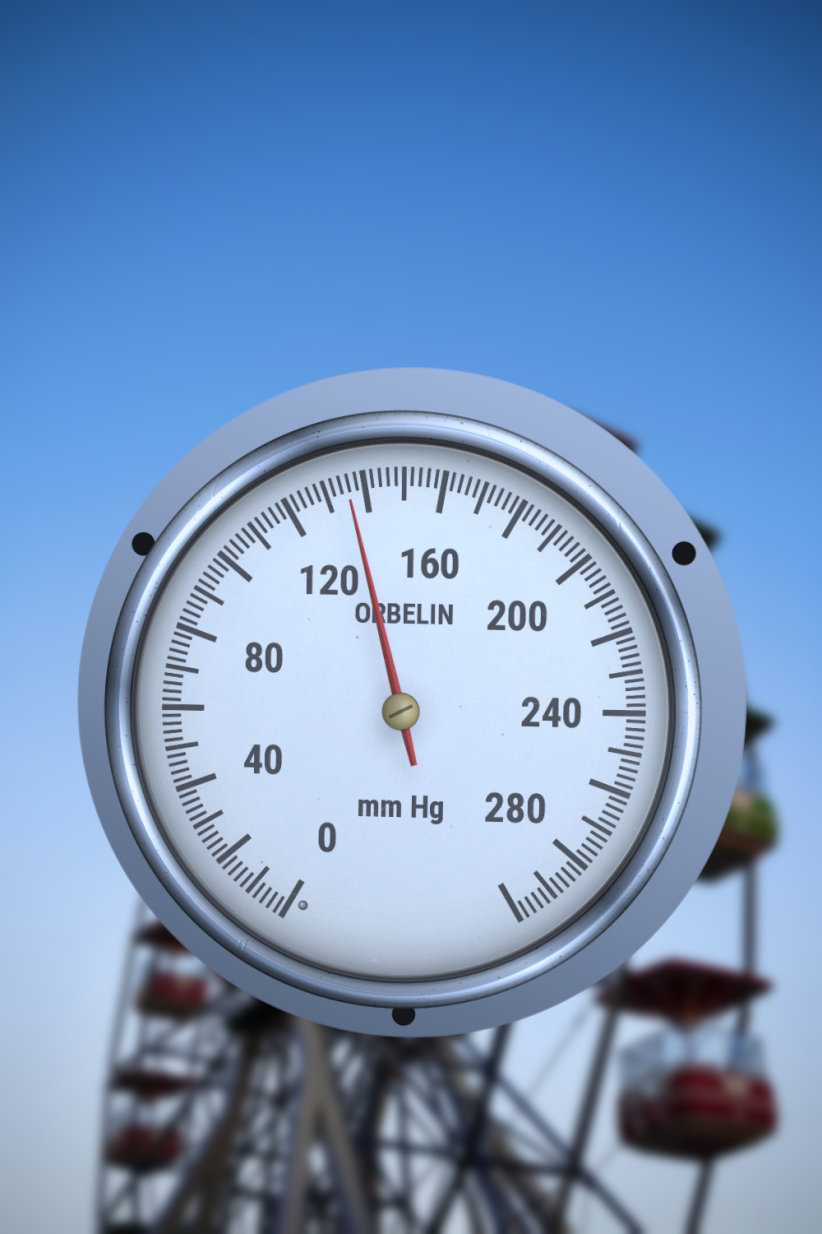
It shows value=136 unit=mmHg
